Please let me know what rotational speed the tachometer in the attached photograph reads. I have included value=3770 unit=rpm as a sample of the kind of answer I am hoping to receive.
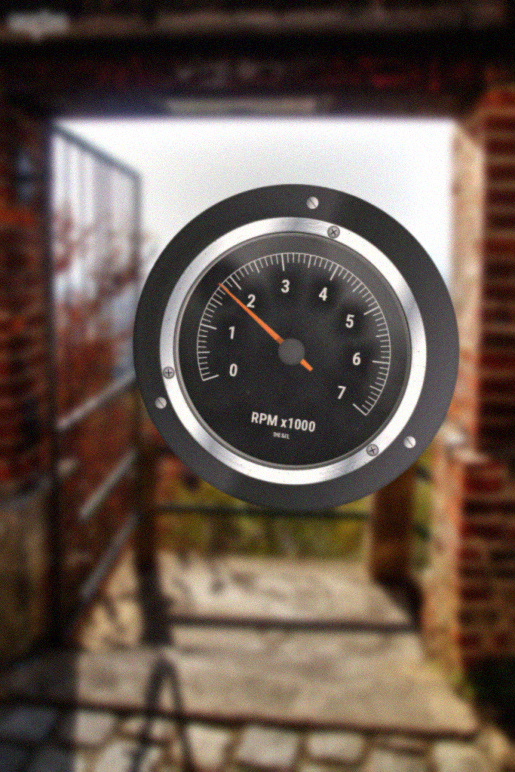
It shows value=1800 unit=rpm
